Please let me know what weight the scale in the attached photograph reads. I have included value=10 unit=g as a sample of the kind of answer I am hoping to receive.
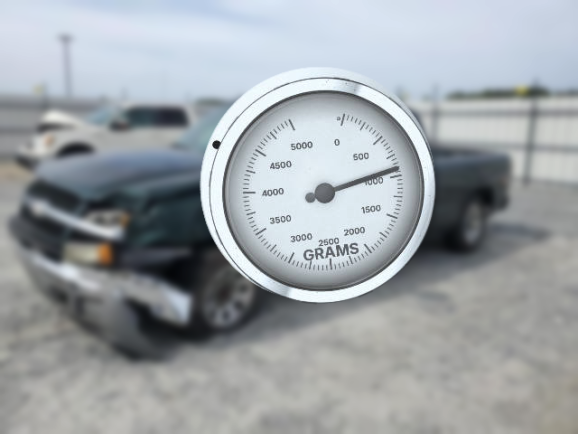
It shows value=900 unit=g
